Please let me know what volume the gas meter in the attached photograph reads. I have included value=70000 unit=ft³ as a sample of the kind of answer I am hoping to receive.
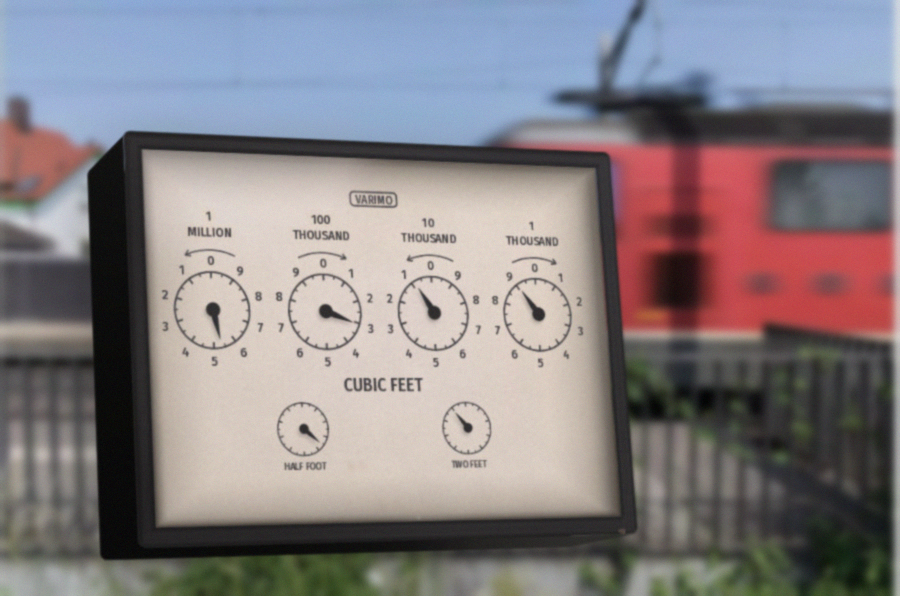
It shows value=530900 unit=ft³
